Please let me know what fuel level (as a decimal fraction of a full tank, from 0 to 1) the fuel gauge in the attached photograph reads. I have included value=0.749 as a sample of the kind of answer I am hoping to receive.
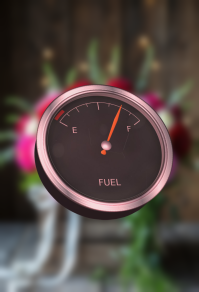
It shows value=0.75
